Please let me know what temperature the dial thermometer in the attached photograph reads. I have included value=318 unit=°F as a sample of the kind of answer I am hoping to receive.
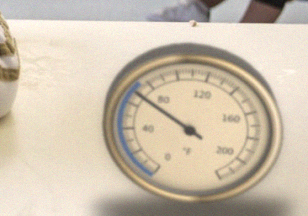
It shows value=70 unit=°F
